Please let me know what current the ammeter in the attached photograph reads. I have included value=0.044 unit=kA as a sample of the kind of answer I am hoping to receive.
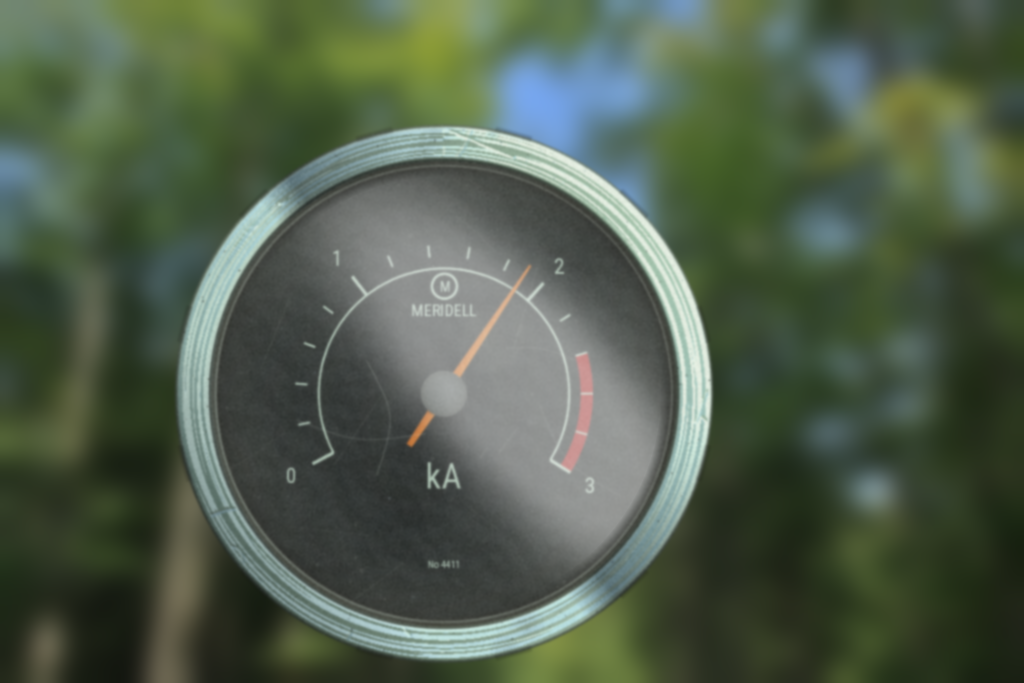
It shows value=1.9 unit=kA
